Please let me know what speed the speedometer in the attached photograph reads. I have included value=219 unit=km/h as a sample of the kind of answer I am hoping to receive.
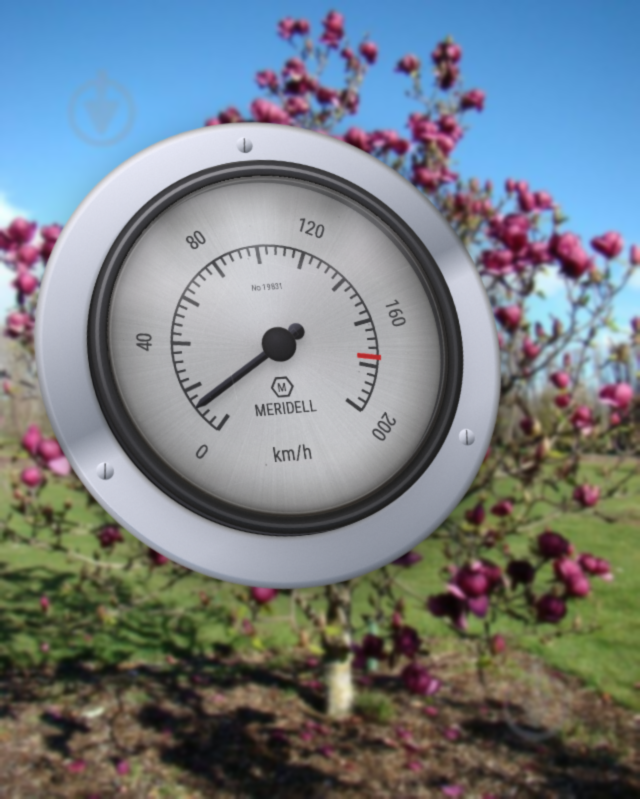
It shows value=12 unit=km/h
